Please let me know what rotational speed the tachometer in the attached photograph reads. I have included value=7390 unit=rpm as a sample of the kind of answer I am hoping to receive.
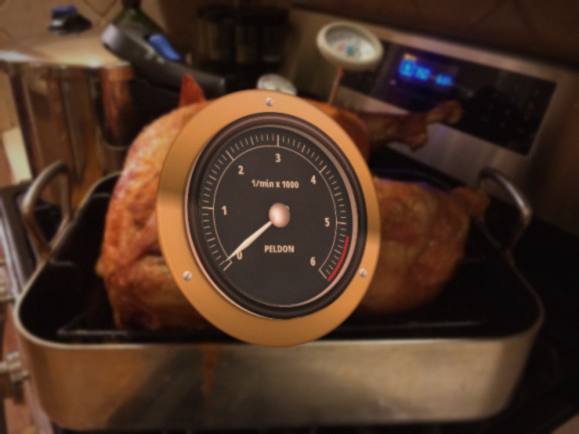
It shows value=100 unit=rpm
